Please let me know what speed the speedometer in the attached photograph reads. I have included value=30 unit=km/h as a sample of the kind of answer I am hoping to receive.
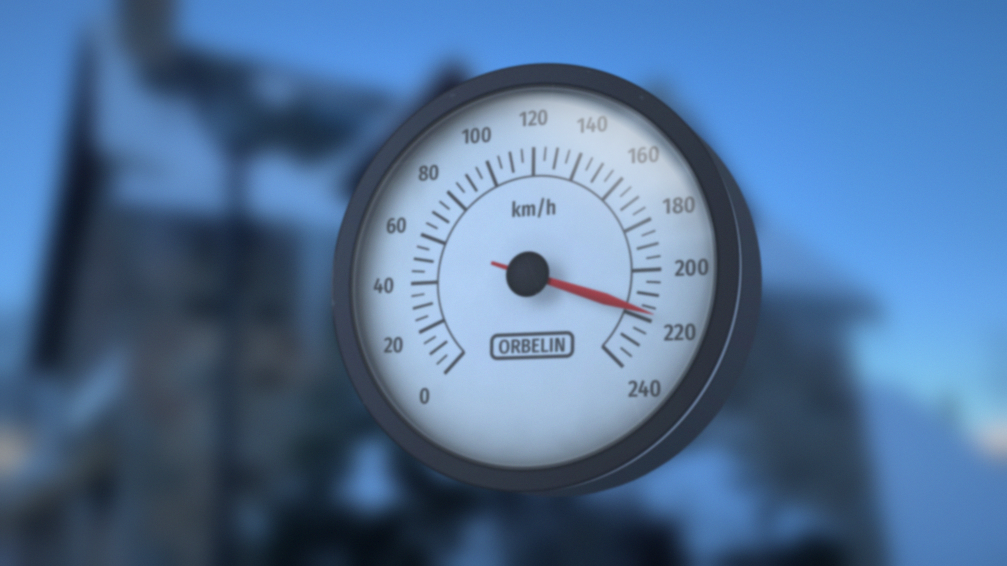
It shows value=217.5 unit=km/h
